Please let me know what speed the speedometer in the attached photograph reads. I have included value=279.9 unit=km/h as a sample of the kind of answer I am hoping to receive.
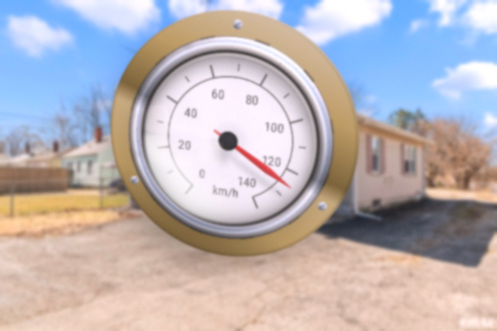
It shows value=125 unit=km/h
